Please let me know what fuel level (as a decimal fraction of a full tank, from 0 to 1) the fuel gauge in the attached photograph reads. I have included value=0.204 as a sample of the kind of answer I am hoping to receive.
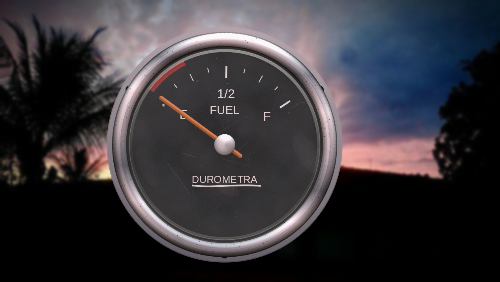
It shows value=0
